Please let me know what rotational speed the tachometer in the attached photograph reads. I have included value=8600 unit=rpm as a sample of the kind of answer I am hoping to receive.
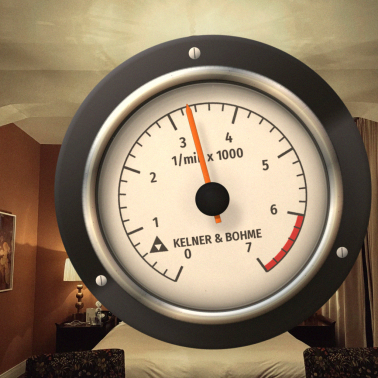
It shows value=3300 unit=rpm
